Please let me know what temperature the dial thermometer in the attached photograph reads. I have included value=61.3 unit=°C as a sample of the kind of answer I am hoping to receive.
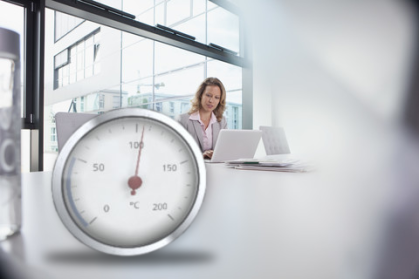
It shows value=105 unit=°C
